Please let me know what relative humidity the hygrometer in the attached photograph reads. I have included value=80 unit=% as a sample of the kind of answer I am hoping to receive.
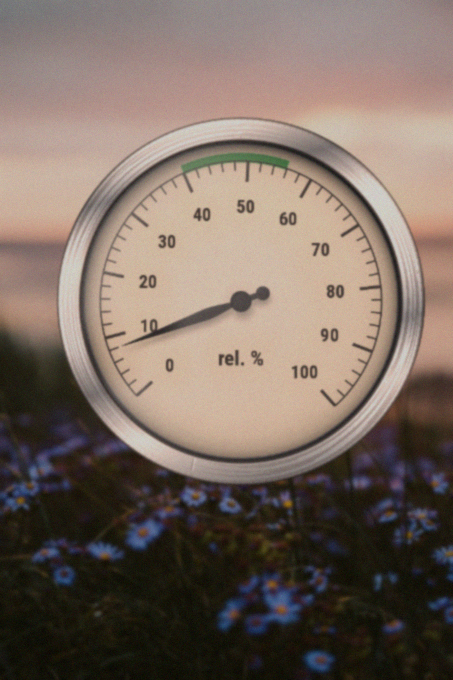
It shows value=8 unit=%
